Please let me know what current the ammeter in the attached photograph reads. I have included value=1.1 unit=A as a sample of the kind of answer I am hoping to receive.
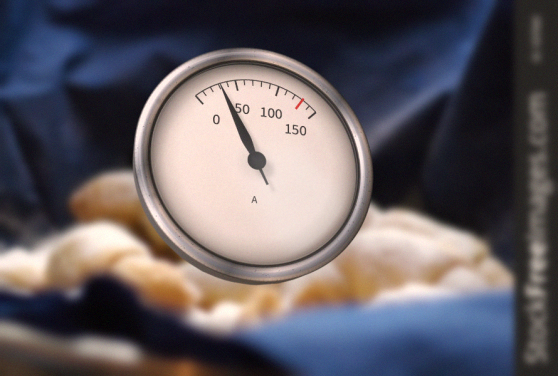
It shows value=30 unit=A
